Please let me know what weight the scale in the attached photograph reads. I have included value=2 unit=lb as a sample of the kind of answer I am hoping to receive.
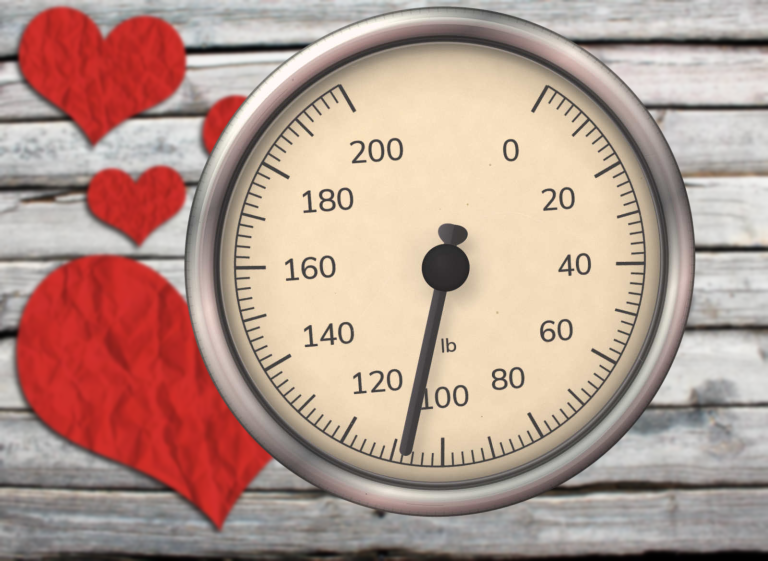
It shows value=108 unit=lb
